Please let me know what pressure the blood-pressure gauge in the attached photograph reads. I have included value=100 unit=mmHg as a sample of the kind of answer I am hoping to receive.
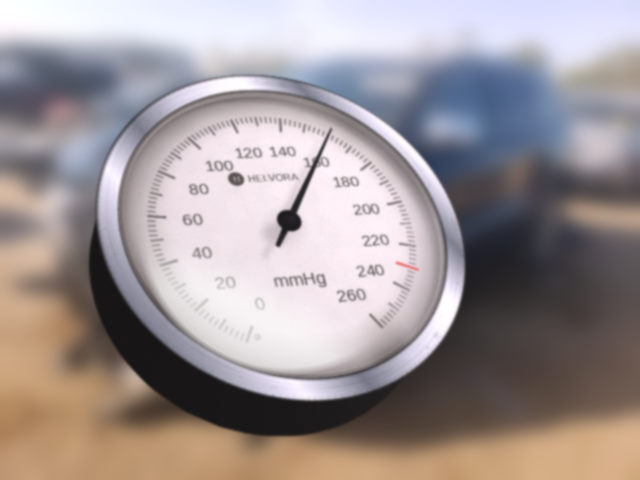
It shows value=160 unit=mmHg
